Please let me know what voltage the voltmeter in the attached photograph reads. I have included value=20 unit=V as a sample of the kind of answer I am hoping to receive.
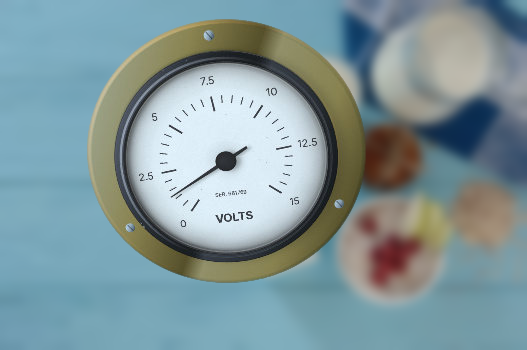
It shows value=1.25 unit=V
